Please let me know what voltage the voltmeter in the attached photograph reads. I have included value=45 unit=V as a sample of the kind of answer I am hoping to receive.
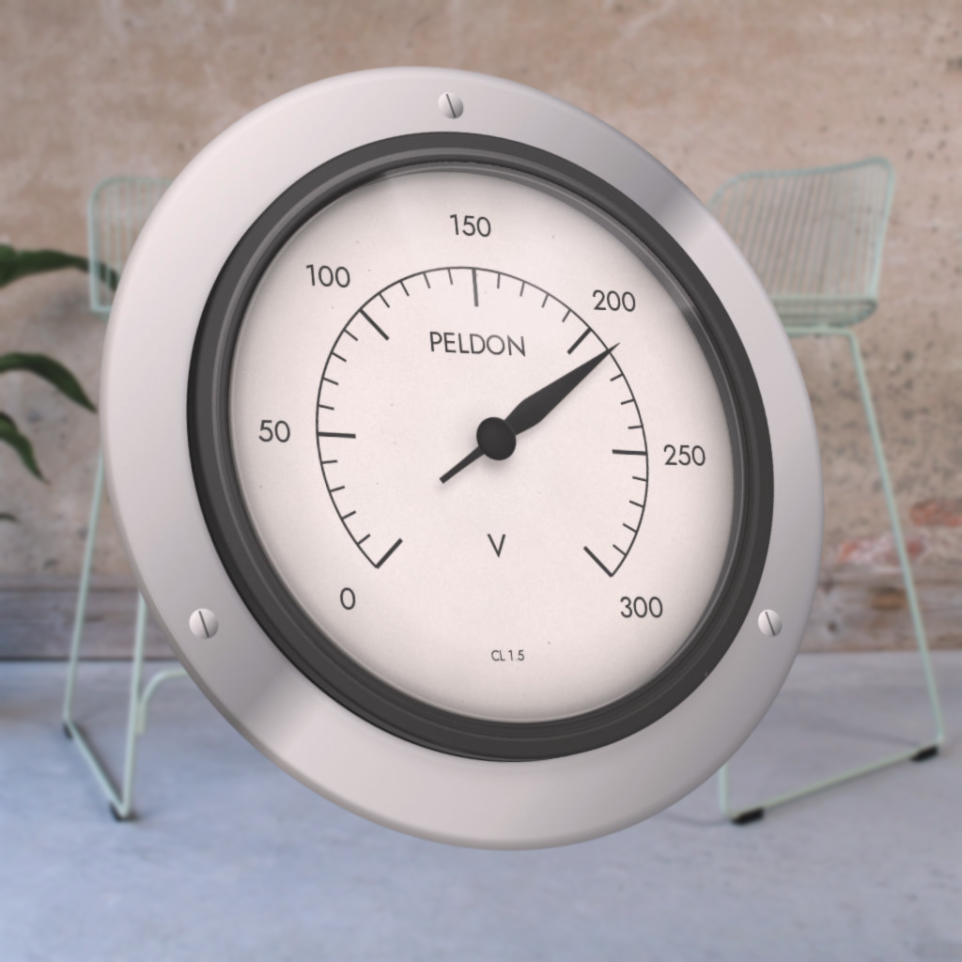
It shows value=210 unit=V
